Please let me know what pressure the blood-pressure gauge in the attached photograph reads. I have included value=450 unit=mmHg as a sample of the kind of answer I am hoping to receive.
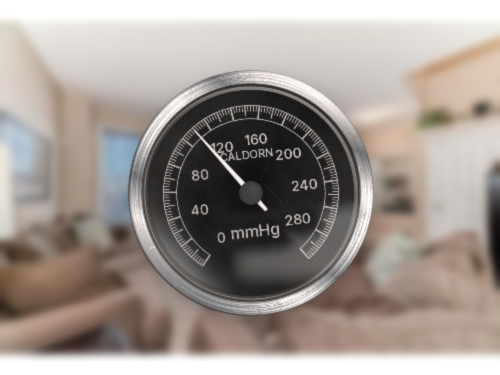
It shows value=110 unit=mmHg
